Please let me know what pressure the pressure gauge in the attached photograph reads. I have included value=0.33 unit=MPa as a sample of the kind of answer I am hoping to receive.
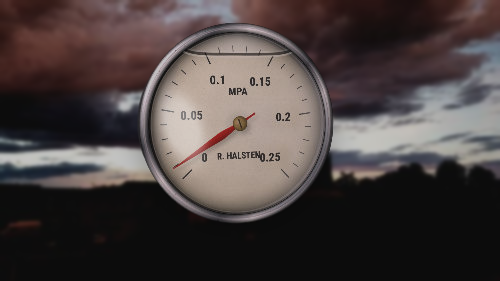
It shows value=0.01 unit=MPa
